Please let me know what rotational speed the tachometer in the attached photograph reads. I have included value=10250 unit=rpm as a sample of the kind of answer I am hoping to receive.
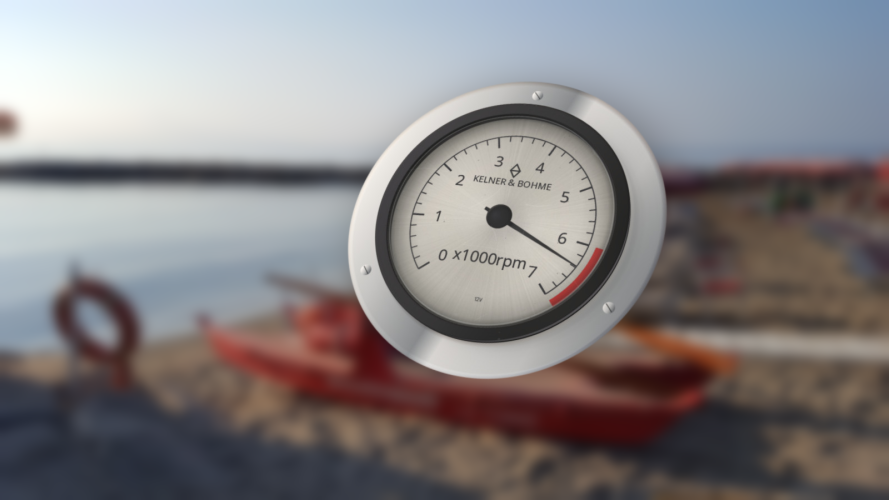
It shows value=6400 unit=rpm
